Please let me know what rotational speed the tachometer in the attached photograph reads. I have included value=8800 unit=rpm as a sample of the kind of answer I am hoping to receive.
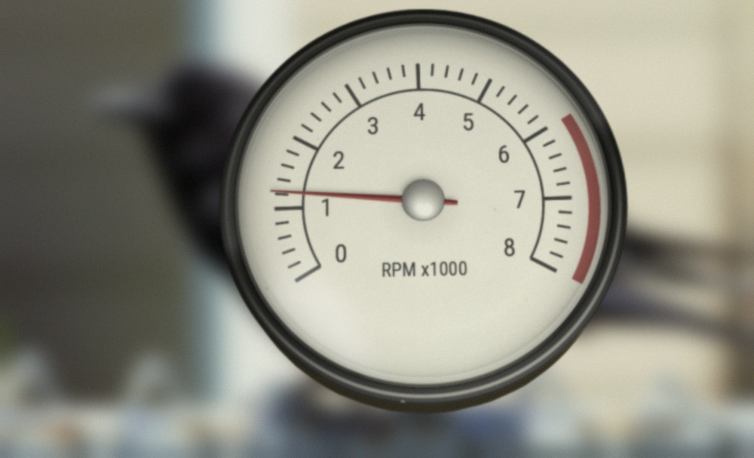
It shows value=1200 unit=rpm
